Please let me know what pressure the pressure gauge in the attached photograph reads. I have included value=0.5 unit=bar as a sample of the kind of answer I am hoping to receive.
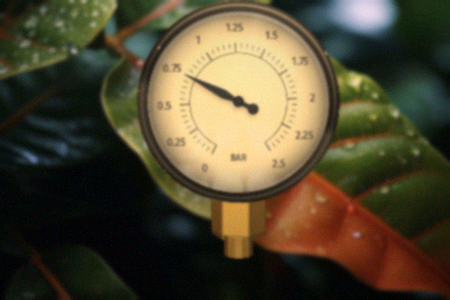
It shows value=0.75 unit=bar
